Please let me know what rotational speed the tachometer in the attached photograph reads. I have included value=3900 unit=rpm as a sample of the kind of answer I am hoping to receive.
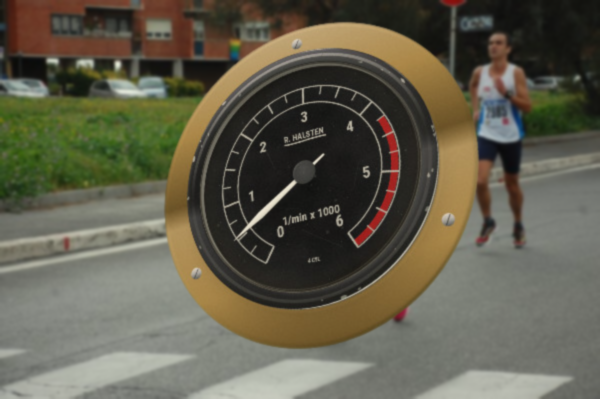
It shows value=500 unit=rpm
